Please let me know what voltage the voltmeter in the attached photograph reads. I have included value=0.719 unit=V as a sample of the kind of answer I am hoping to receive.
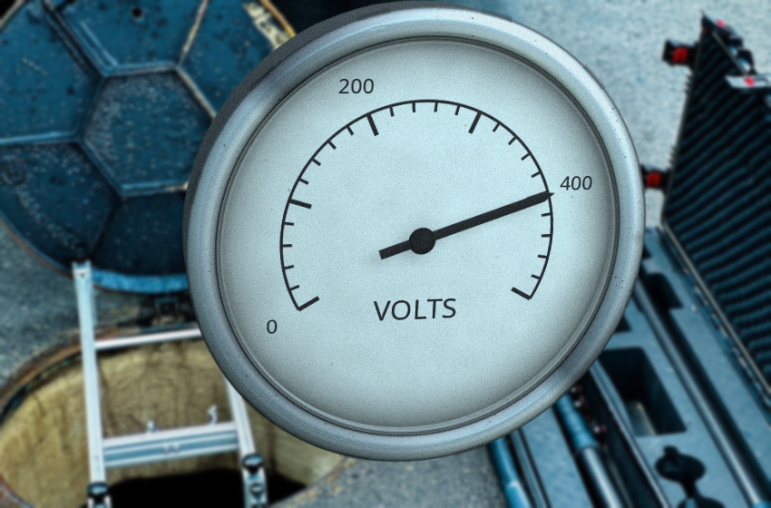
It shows value=400 unit=V
